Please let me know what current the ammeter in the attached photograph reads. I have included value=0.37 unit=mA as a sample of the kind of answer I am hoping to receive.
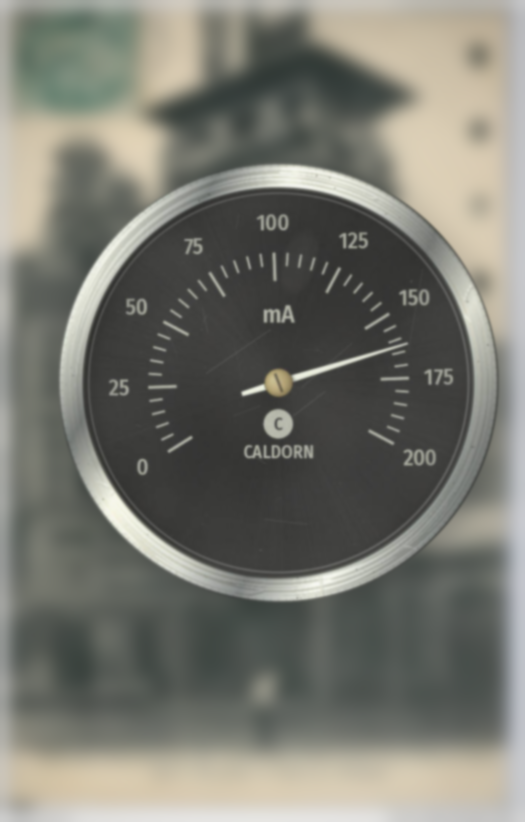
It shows value=162.5 unit=mA
